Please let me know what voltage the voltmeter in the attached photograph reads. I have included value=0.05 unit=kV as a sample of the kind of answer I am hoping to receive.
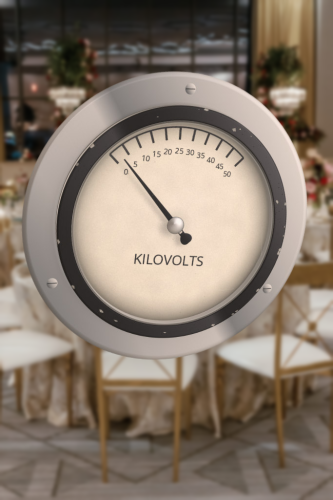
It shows value=2.5 unit=kV
